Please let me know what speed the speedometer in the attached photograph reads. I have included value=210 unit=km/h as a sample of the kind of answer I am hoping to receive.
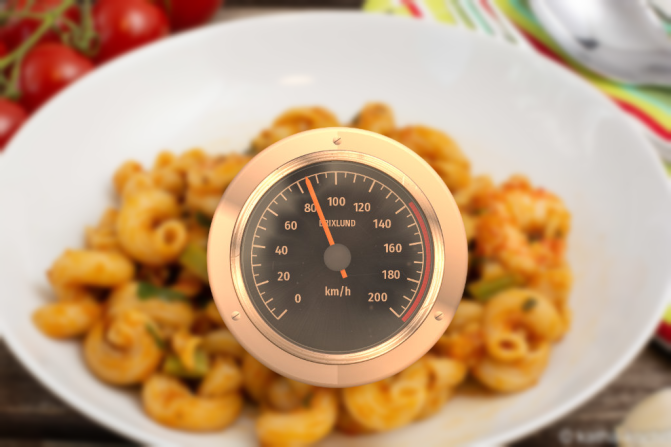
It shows value=85 unit=km/h
